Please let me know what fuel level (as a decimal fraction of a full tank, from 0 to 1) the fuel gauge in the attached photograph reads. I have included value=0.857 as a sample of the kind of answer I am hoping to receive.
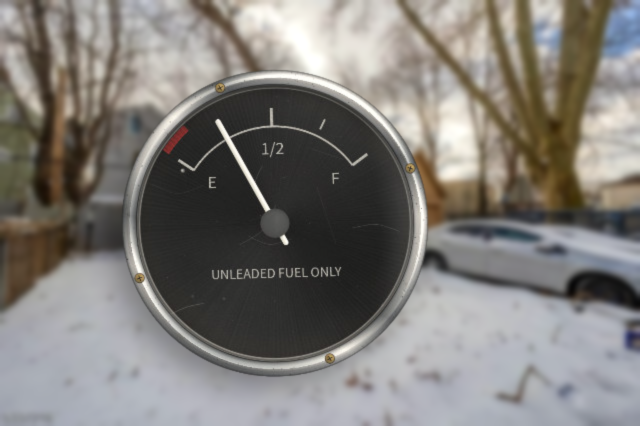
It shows value=0.25
